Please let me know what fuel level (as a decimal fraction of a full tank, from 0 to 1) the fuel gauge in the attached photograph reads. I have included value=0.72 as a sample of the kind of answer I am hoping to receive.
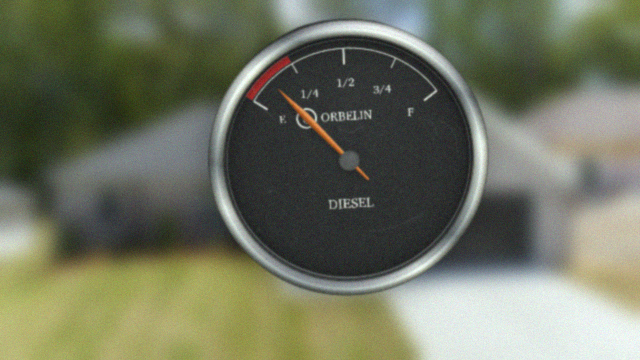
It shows value=0.125
